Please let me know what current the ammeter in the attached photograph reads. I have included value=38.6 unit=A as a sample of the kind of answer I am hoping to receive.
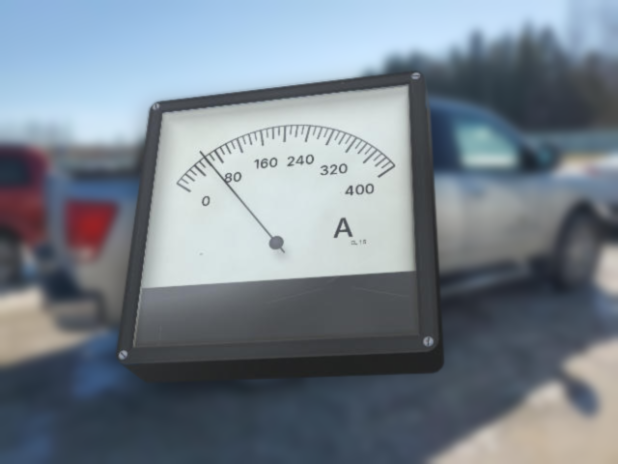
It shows value=60 unit=A
